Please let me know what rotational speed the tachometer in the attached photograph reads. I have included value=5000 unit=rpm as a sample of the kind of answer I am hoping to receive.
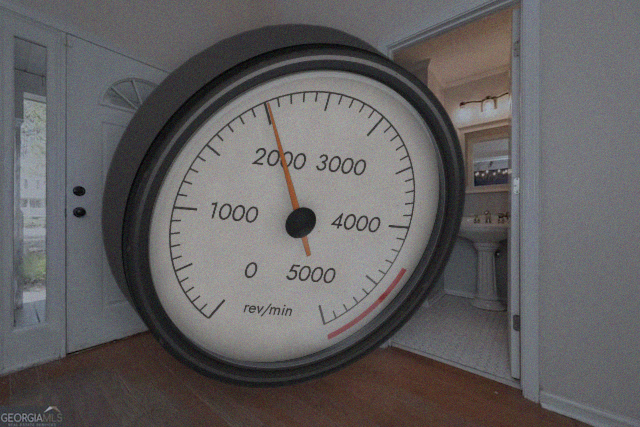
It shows value=2000 unit=rpm
